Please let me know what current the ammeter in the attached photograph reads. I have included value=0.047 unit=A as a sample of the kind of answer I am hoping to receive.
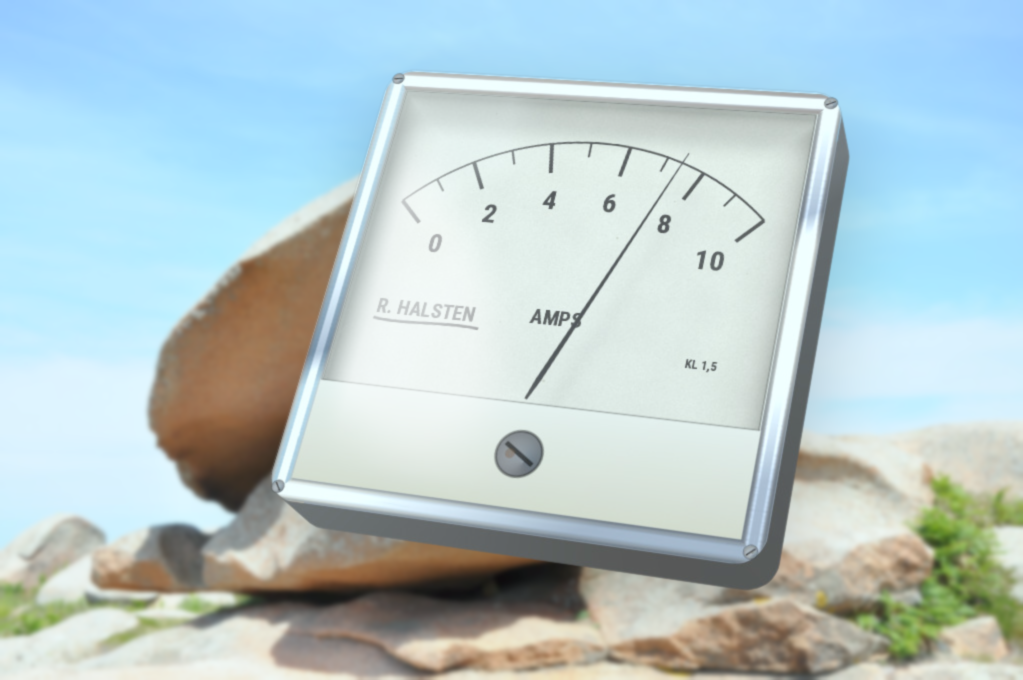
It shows value=7.5 unit=A
